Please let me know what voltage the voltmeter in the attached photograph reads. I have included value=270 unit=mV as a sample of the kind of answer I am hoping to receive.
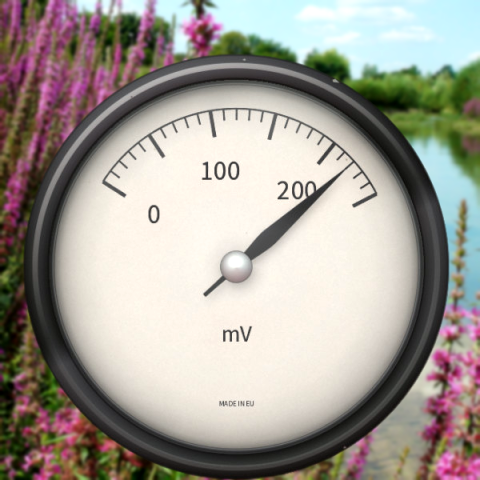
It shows value=220 unit=mV
